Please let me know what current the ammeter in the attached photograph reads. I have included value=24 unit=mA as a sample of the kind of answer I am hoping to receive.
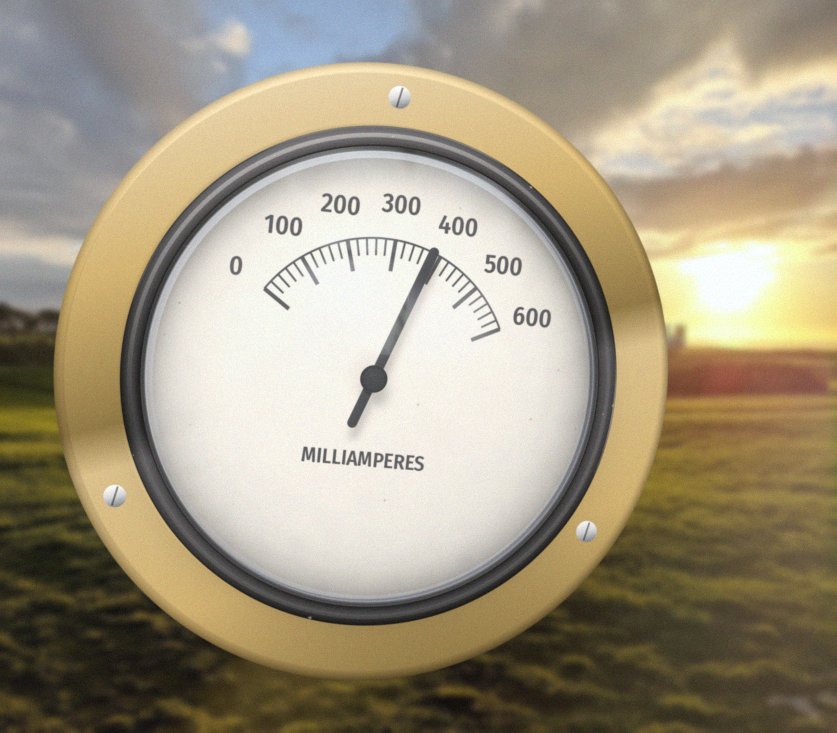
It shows value=380 unit=mA
